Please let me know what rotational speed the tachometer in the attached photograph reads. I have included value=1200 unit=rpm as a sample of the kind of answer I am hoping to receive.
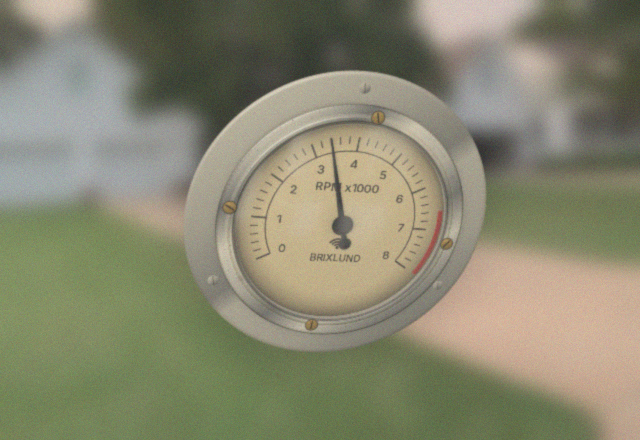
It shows value=3400 unit=rpm
